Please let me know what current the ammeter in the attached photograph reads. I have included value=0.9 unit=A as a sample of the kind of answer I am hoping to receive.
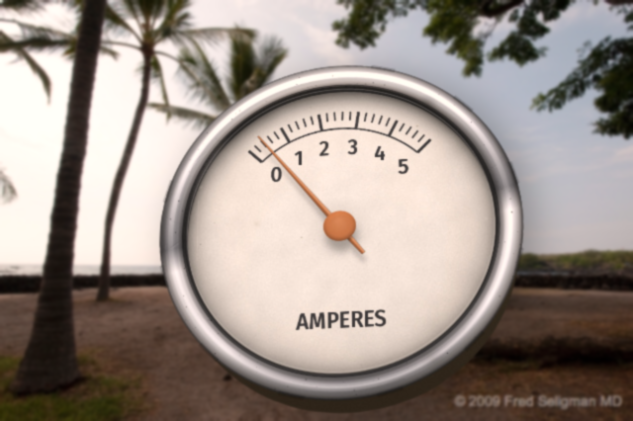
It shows value=0.4 unit=A
